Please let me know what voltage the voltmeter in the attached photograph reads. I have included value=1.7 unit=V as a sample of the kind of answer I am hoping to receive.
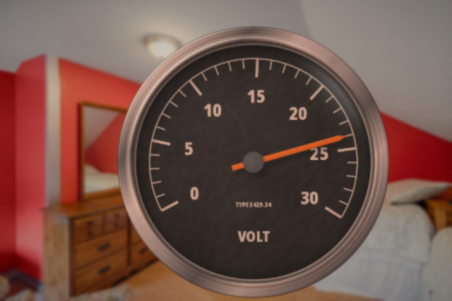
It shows value=24 unit=V
